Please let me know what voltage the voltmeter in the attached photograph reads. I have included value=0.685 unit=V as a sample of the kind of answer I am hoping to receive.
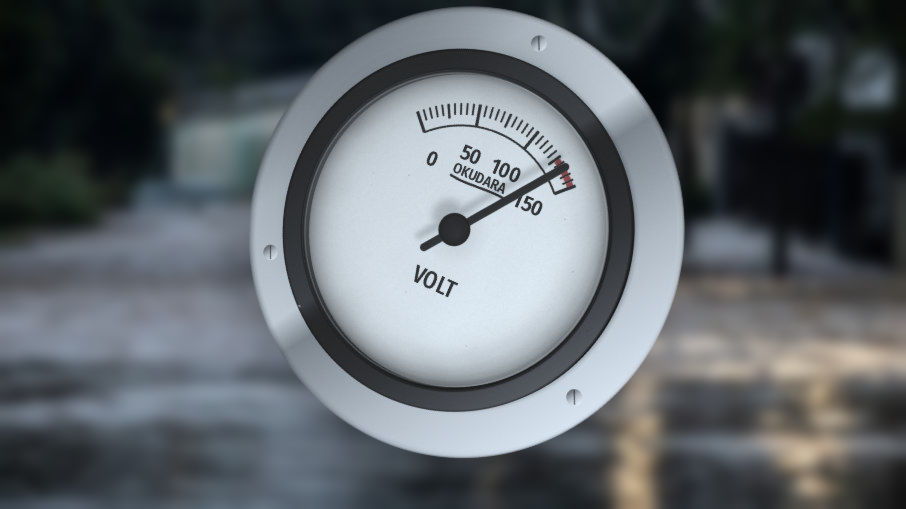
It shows value=135 unit=V
